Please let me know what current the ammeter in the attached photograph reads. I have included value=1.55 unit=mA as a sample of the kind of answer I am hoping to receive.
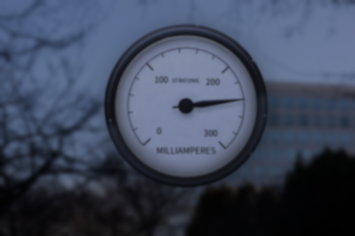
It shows value=240 unit=mA
